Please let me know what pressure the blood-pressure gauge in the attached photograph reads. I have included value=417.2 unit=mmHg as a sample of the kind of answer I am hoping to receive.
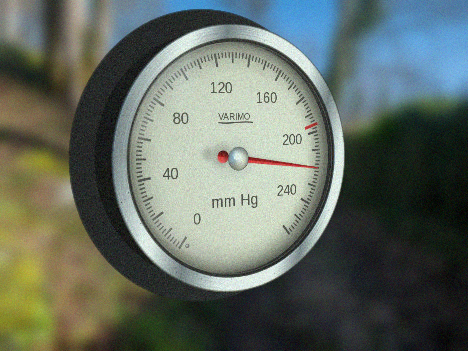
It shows value=220 unit=mmHg
